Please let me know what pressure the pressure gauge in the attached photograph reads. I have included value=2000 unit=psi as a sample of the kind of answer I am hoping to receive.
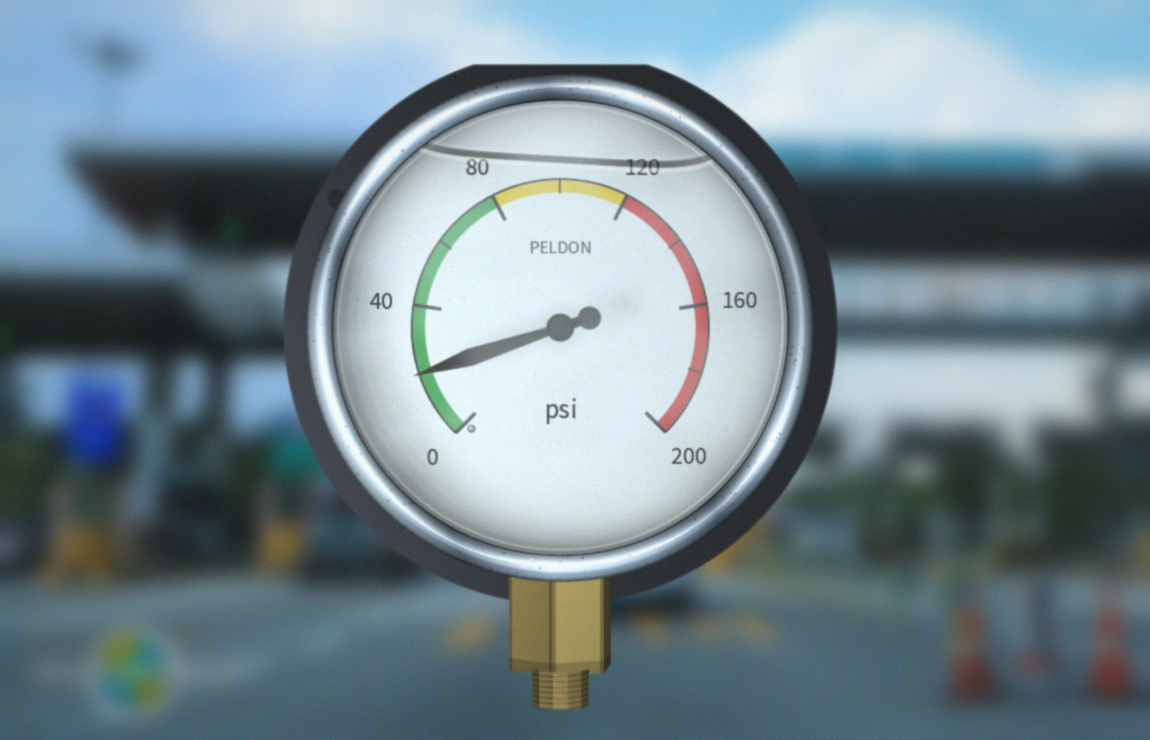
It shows value=20 unit=psi
